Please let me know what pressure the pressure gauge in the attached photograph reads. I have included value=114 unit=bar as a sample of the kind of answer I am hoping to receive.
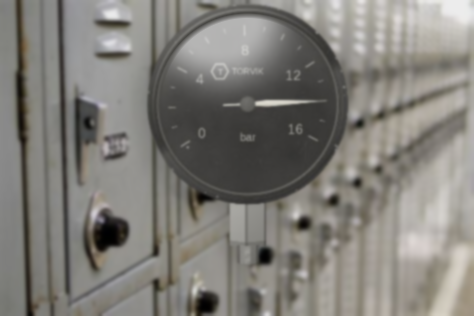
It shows value=14 unit=bar
